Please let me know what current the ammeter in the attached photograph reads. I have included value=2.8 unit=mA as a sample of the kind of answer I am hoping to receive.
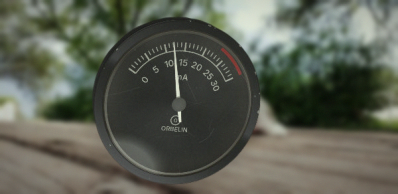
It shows value=12 unit=mA
